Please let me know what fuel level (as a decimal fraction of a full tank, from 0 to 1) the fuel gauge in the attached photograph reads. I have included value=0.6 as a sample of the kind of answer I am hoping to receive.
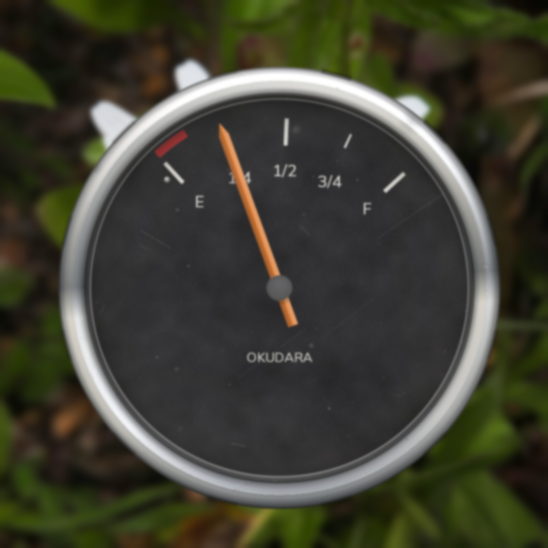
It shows value=0.25
